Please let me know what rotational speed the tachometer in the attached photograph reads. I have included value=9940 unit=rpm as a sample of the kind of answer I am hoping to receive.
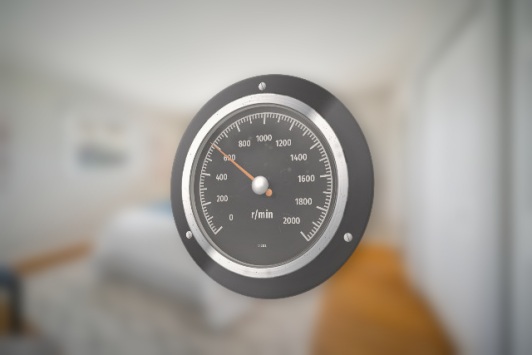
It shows value=600 unit=rpm
